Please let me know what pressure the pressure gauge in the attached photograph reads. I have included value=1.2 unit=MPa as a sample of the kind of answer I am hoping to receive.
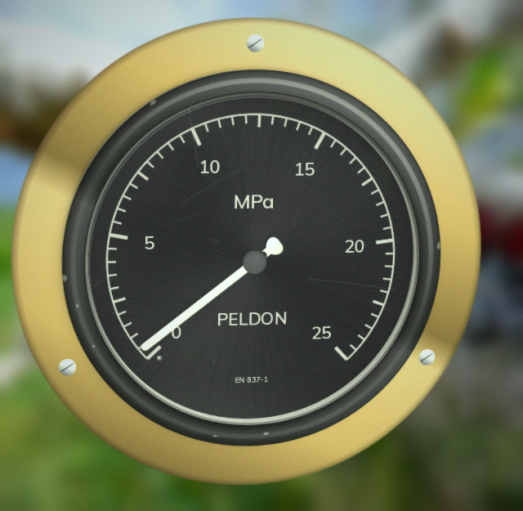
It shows value=0.5 unit=MPa
